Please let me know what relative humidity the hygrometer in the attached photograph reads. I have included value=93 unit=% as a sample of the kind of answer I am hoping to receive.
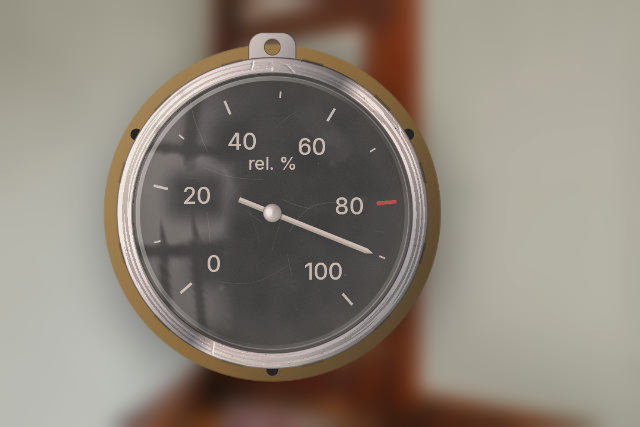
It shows value=90 unit=%
